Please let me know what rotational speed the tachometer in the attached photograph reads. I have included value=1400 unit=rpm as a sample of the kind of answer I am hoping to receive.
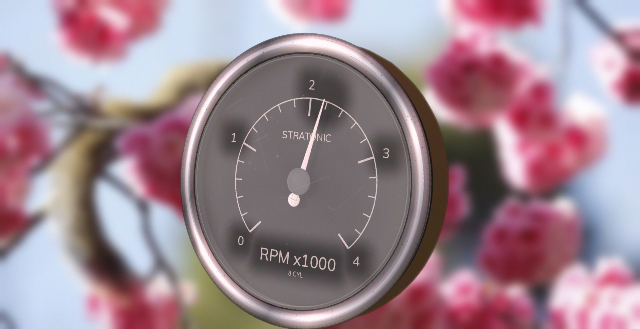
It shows value=2200 unit=rpm
